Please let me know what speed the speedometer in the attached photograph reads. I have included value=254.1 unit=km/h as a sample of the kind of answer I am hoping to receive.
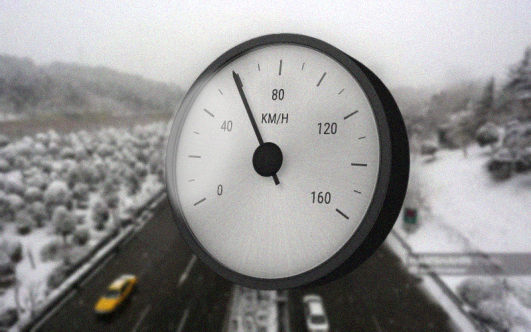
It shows value=60 unit=km/h
